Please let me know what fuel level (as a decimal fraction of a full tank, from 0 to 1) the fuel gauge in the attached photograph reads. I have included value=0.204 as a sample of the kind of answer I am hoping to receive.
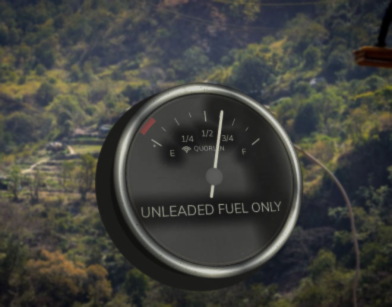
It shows value=0.625
